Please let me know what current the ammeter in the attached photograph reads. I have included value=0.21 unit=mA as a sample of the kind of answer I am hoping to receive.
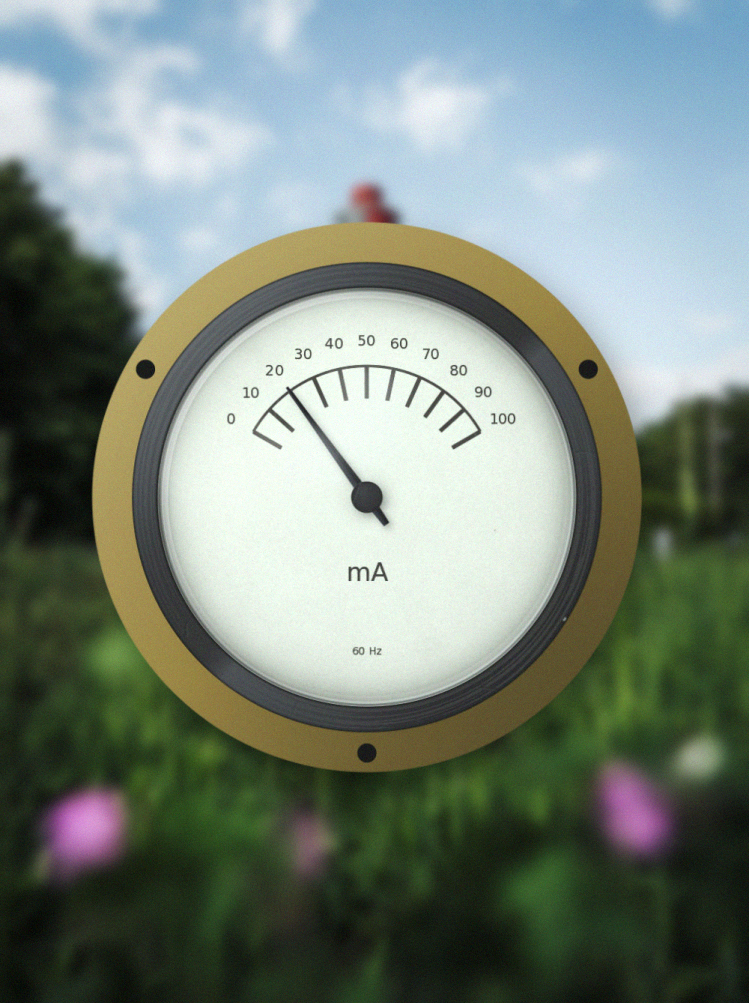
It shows value=20 unit=mA
